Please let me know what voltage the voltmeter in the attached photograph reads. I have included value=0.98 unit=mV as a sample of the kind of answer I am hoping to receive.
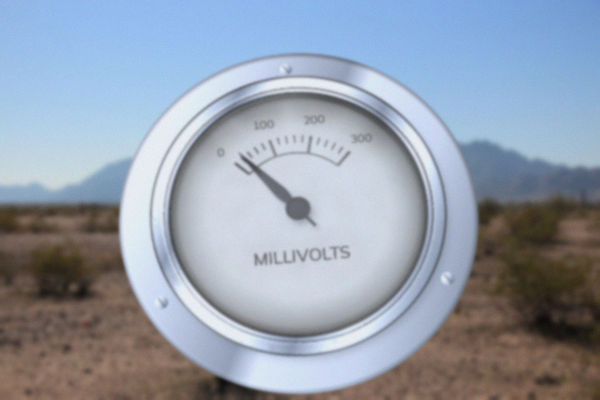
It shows value=20 unit=mV
